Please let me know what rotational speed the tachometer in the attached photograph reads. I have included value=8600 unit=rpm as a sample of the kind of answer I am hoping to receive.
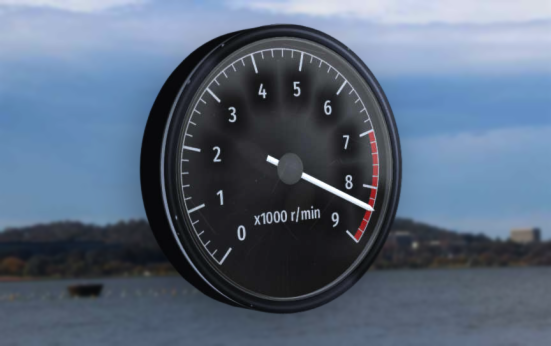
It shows value=8400 unit=rpm
